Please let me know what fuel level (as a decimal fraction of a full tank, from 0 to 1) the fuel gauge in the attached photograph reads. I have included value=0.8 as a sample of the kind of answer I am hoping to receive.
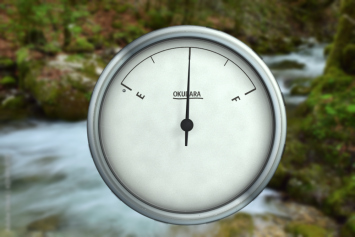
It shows value=0.5
